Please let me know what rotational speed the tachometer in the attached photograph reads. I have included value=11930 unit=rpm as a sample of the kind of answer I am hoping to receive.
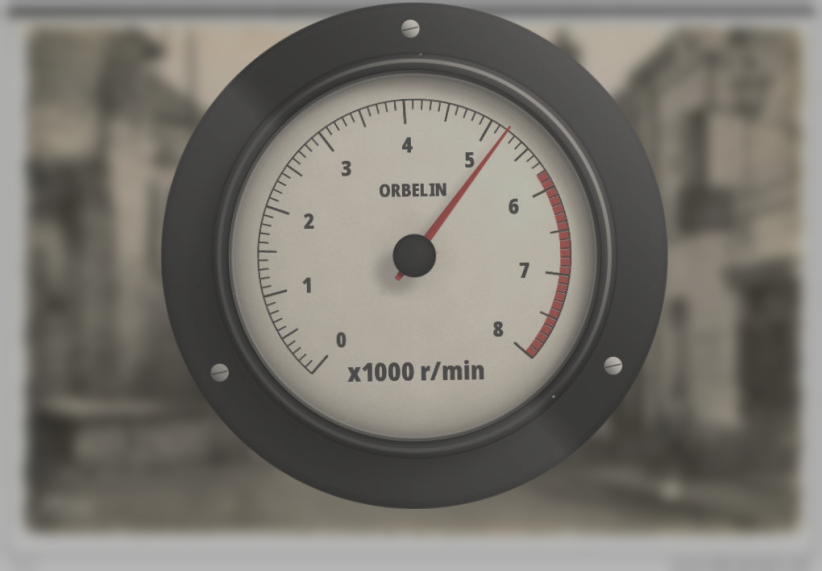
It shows value=5200 unit=rpm
